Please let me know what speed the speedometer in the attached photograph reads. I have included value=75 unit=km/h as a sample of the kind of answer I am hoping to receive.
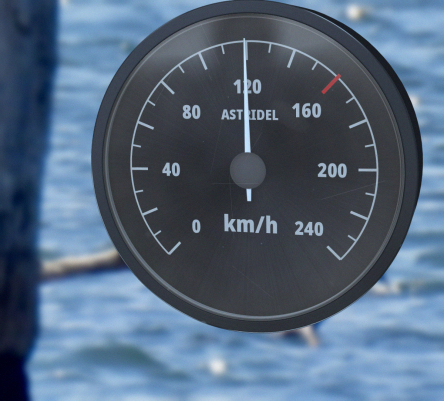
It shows value=120 unit=km/h
